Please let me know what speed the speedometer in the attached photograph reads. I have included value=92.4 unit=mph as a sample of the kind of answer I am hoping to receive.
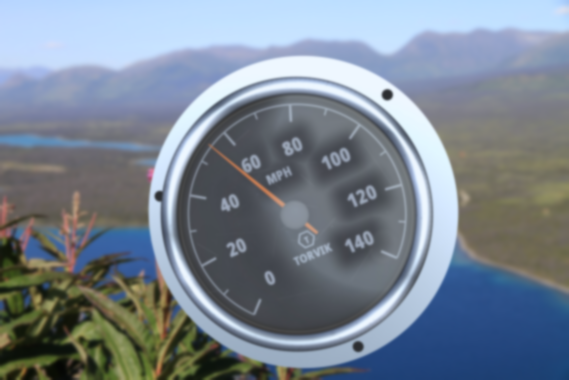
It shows value=55 unit=mph
